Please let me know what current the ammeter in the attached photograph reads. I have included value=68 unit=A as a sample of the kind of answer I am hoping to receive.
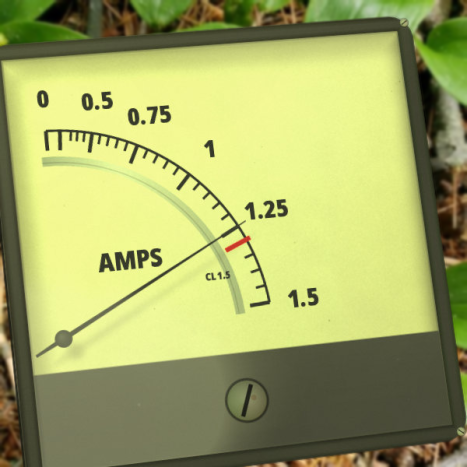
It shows value=1.25 unit=A
